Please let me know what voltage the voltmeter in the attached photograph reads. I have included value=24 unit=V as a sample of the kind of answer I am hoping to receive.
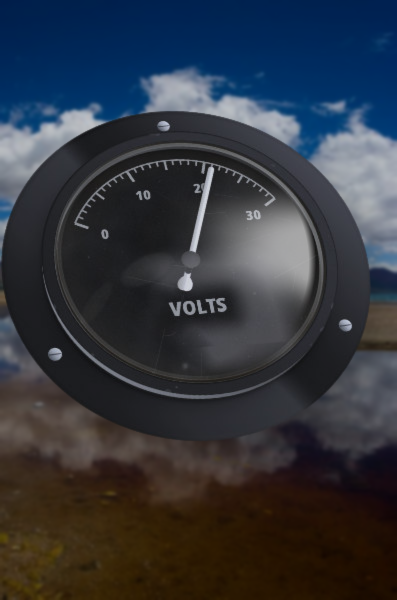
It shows value=21 unit=V
